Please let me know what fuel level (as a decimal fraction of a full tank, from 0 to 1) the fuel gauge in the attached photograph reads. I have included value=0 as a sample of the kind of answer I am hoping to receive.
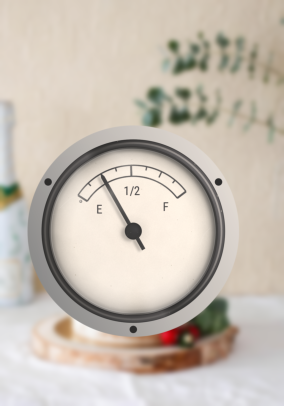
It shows value=0.25
